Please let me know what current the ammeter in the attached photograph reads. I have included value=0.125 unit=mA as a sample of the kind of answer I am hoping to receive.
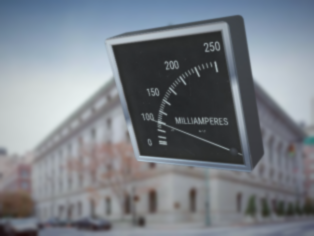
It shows value=100 unit=mA
